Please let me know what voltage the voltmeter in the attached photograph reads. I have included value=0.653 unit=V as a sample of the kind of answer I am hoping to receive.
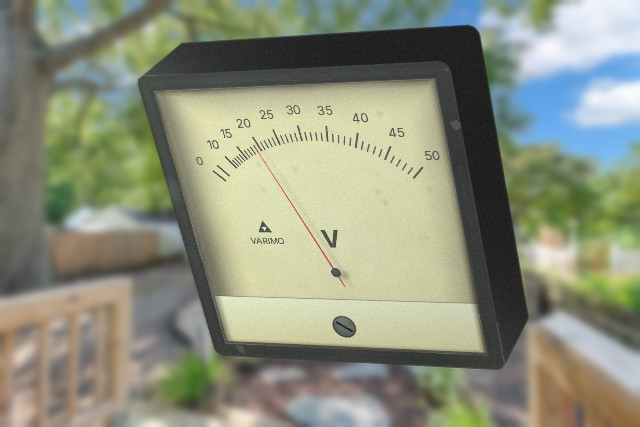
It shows value=20 unit=V
